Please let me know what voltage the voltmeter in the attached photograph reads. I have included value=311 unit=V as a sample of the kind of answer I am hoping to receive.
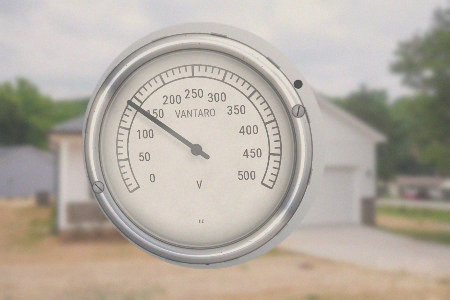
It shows value=140 unit=V
